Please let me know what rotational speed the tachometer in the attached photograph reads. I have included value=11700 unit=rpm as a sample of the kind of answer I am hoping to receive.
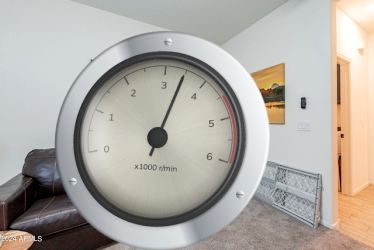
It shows value=3500 unit=rpm
